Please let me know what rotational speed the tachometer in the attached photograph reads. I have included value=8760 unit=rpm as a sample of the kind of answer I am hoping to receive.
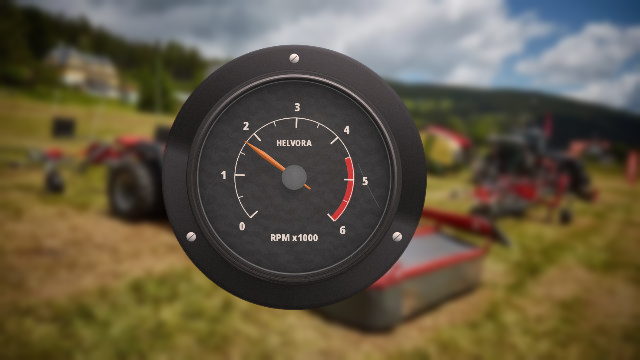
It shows value=1750 unit=rpm
